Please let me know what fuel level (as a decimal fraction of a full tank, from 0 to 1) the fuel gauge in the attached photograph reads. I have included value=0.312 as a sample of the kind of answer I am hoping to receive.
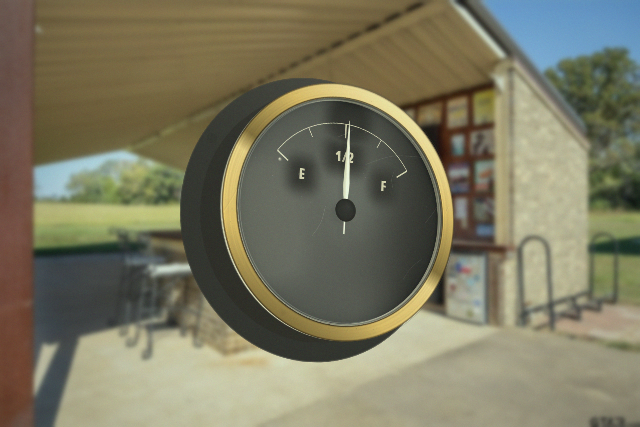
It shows value=0.5
